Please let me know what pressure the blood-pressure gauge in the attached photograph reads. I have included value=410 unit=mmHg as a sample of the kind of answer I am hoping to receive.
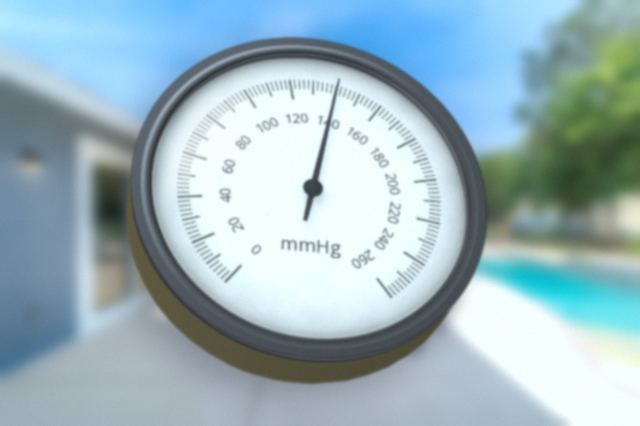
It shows value=140 unit=mmHg
